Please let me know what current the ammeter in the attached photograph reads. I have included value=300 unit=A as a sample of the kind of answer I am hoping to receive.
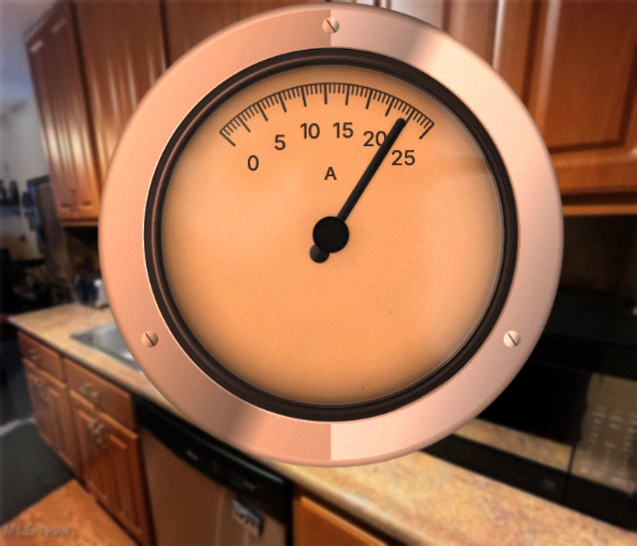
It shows value=22 unit=A
